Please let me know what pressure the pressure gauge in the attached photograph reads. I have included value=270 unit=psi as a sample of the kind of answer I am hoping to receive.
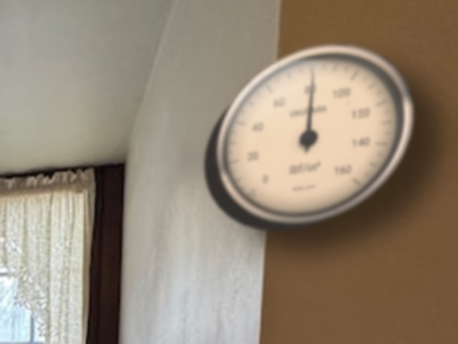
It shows value=80 unit=psi
